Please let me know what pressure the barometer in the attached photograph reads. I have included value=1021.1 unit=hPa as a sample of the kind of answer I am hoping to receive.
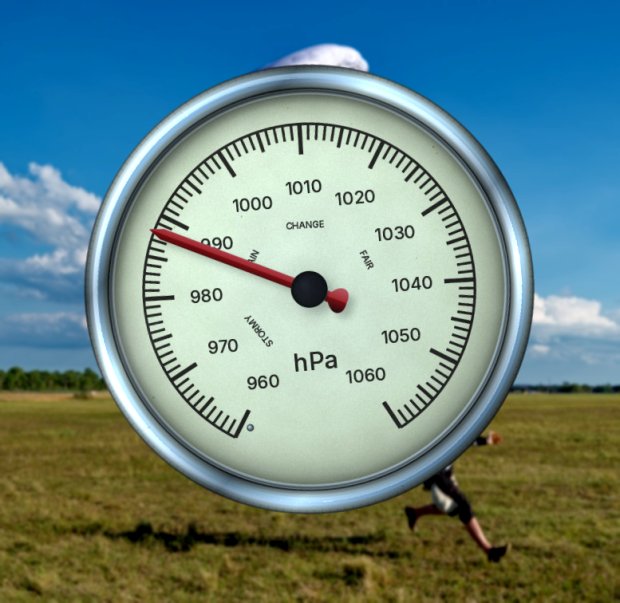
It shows value=988 unit=hPa
